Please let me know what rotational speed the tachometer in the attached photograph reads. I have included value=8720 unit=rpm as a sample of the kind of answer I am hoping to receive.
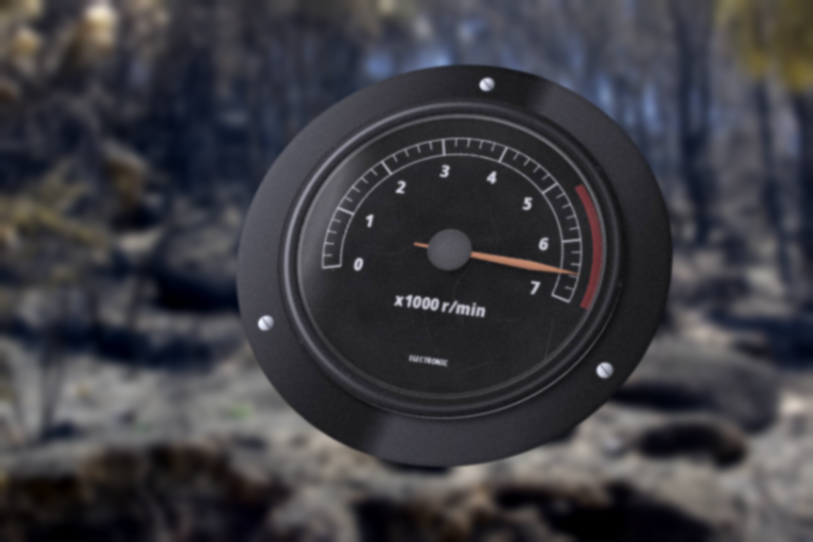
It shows value=6600 unit=rpm
